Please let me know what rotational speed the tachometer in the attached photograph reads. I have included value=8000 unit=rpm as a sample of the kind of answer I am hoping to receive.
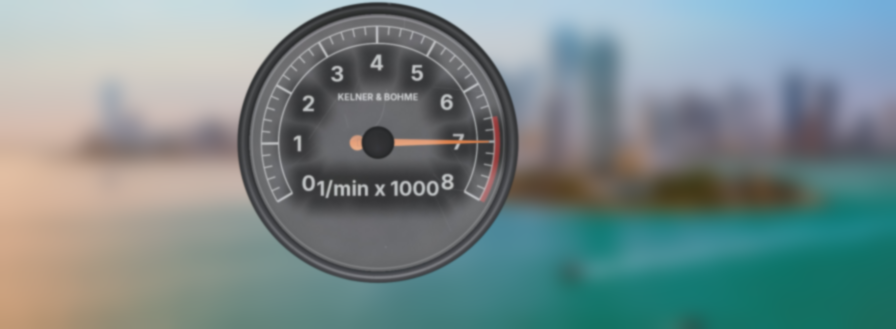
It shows value=7000 unit=rpm
